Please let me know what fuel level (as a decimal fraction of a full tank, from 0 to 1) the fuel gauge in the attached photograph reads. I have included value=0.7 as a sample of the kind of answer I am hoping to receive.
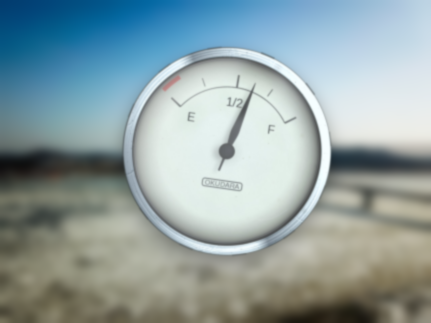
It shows value=0.625
